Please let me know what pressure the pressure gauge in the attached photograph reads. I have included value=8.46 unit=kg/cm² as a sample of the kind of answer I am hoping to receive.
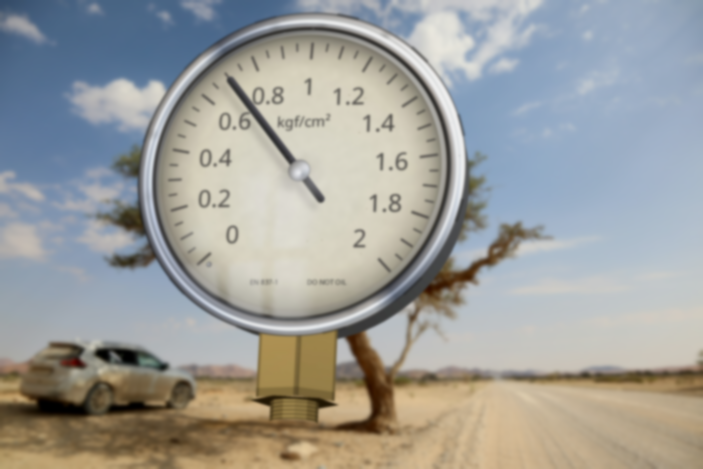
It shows value=0.7 unit=kg/cm²
